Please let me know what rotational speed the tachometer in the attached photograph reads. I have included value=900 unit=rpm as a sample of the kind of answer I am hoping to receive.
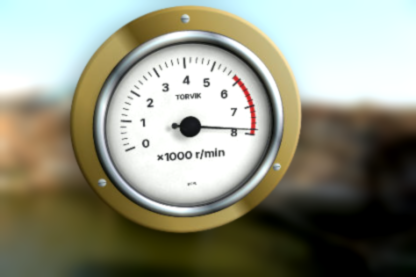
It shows value=7800 unit=rpm
